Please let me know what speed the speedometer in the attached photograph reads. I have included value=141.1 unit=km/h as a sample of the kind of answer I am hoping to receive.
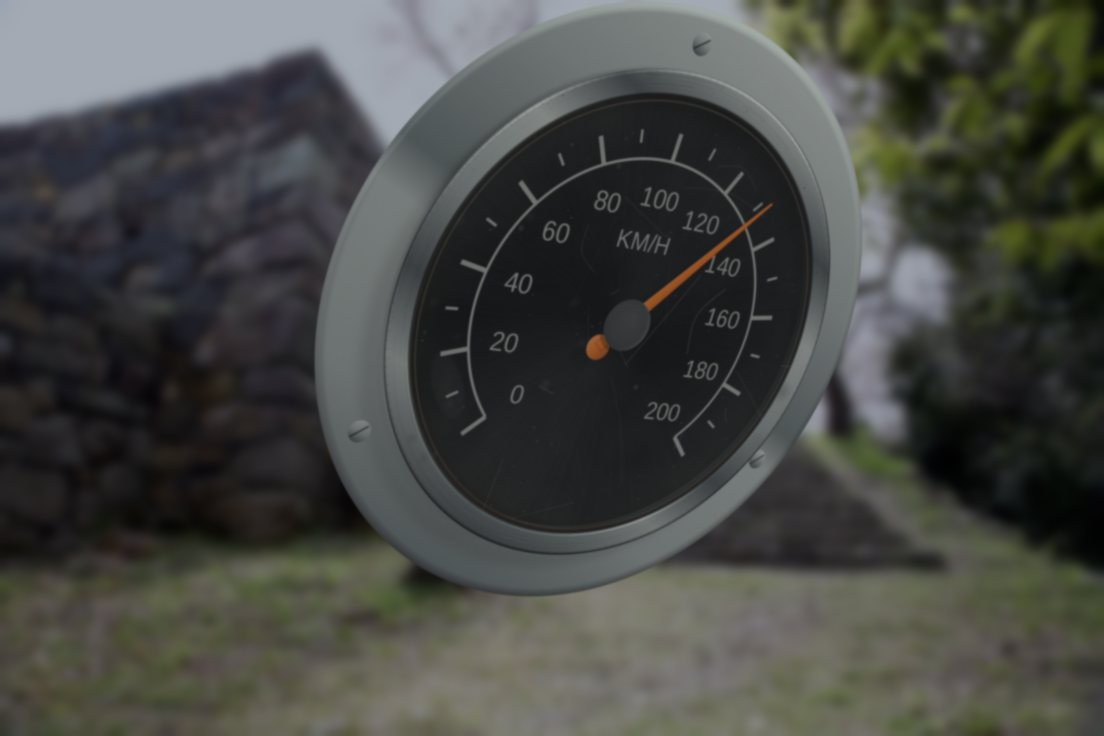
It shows value=130 unit=km/h
